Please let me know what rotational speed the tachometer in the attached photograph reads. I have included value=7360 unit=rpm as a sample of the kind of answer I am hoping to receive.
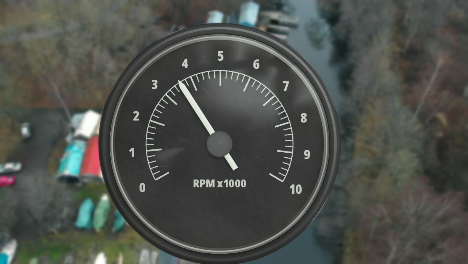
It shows value=3600 unit=rpm
